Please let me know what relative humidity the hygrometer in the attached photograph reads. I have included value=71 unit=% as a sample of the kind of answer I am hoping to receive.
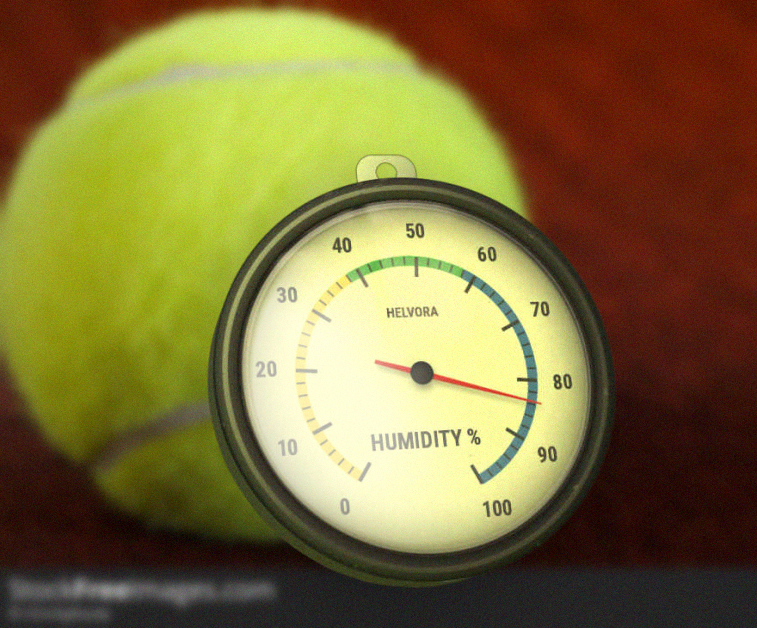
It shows value=84 unit=%
